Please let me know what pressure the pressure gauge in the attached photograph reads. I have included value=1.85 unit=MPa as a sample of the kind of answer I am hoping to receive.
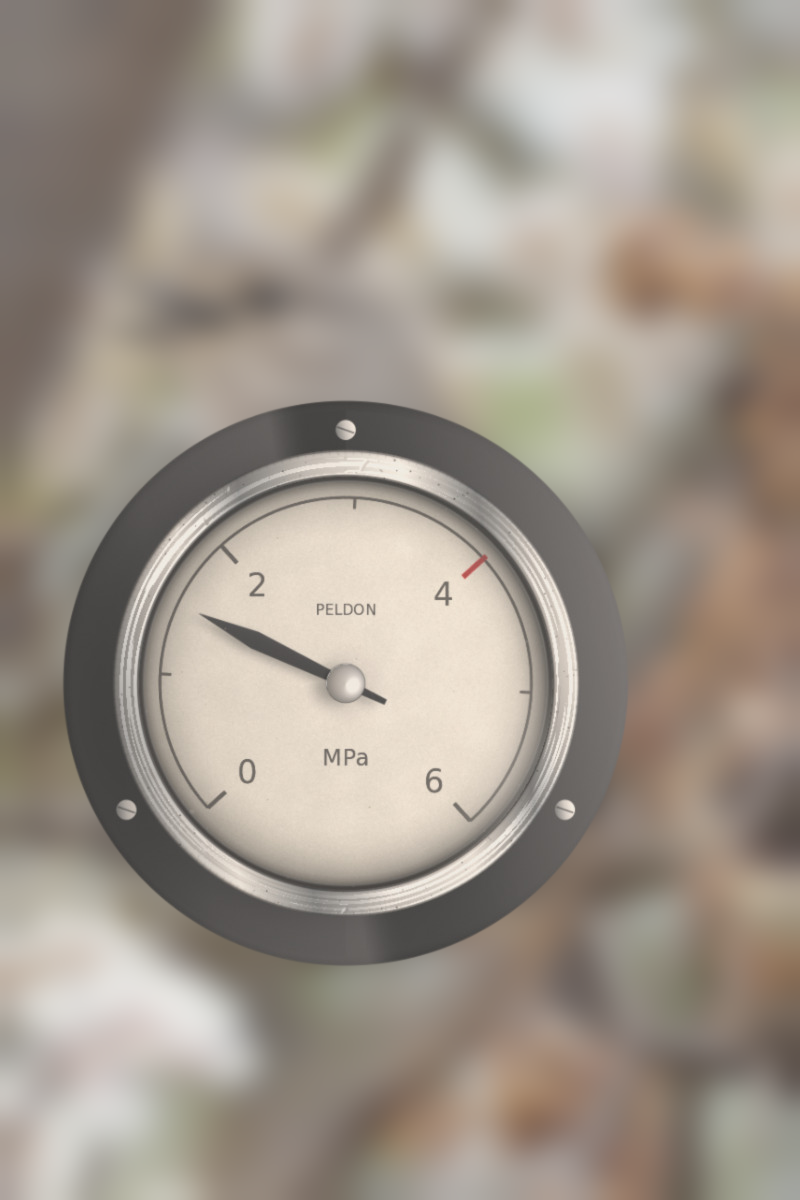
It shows value=1.5 unit=MPa
